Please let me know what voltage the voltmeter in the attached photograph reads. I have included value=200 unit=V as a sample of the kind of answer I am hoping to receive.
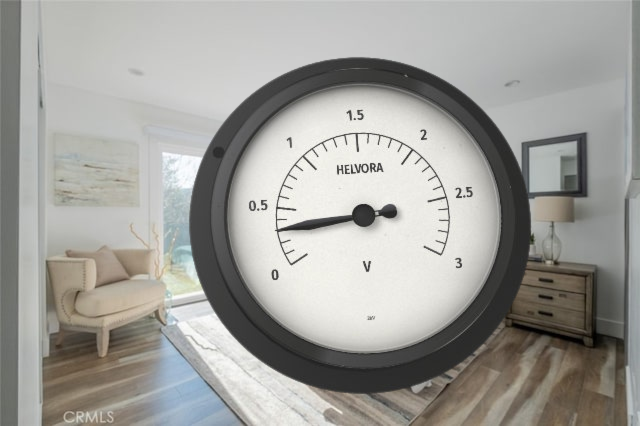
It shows value=0.3 unit=V
